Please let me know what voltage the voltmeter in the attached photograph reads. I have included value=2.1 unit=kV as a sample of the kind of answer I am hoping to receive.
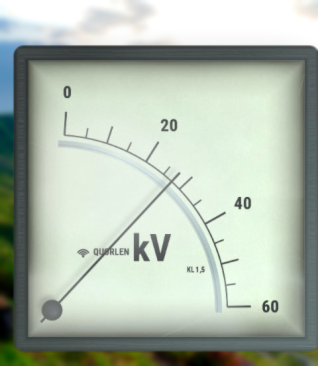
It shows value=27.5 unit=kV
